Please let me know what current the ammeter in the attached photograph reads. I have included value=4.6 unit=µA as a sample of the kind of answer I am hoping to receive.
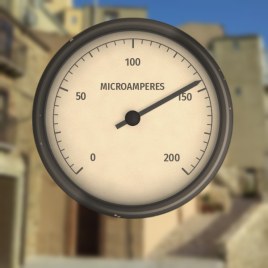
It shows value=145 unit=µA
